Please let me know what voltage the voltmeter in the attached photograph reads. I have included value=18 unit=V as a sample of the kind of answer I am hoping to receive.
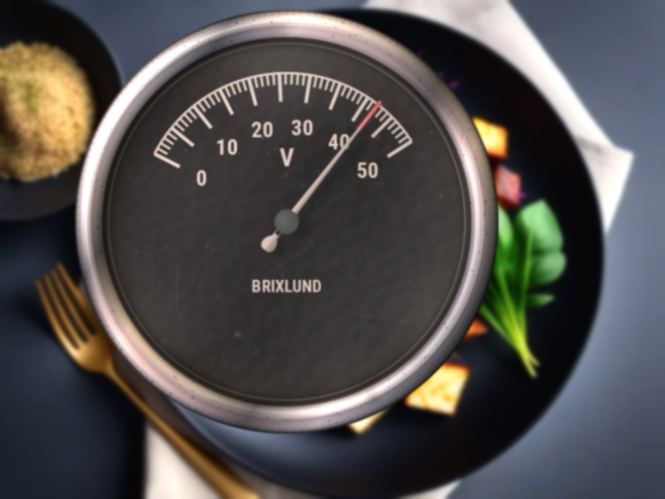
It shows value=42 unit=V
